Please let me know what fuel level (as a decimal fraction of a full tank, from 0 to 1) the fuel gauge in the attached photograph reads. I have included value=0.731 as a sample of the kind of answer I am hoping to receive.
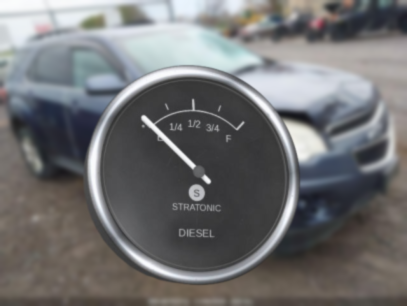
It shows value=0
